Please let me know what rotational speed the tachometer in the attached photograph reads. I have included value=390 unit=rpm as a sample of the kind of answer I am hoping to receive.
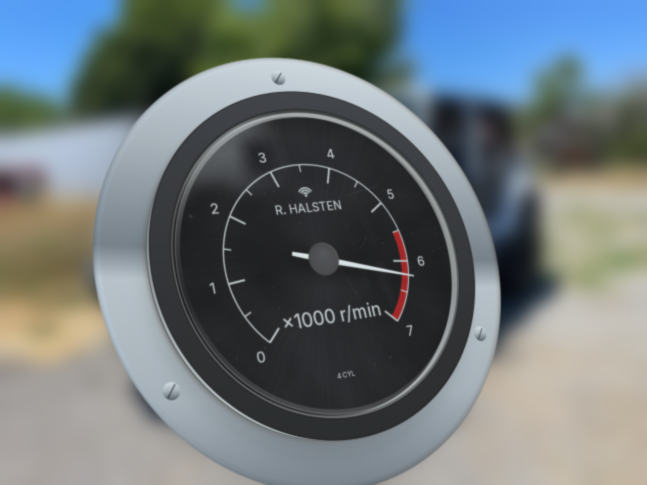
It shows value=6250 unit=rpm
